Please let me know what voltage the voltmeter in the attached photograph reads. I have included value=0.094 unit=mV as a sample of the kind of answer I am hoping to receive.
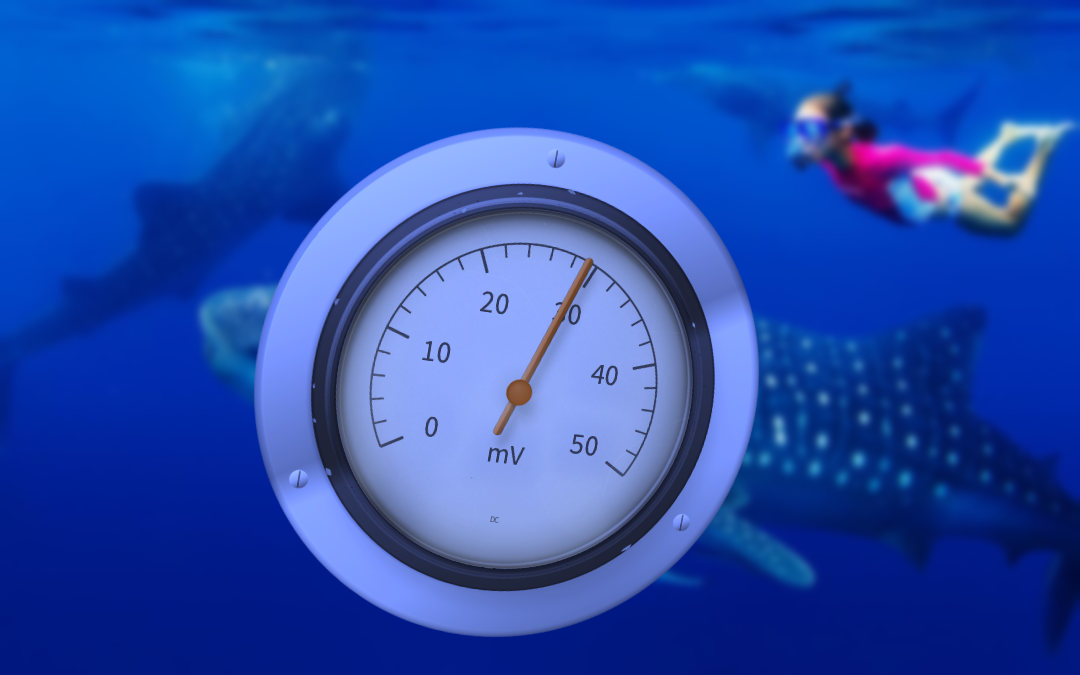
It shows value=29 unit=mV
